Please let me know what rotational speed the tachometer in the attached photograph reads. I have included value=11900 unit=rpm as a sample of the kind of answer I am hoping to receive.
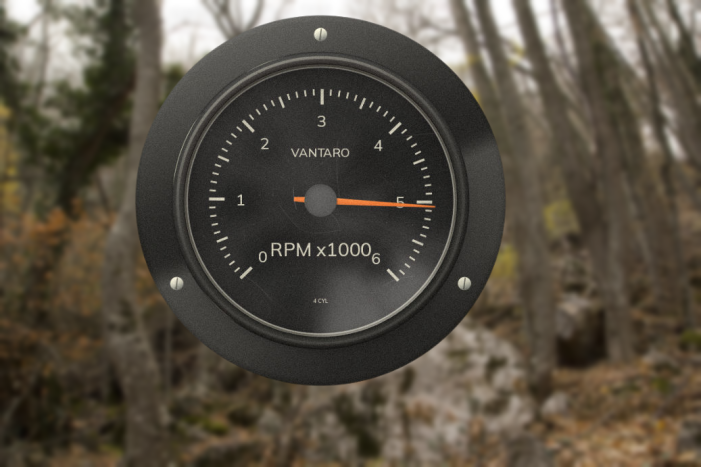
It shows value=5050 unit=rpm
